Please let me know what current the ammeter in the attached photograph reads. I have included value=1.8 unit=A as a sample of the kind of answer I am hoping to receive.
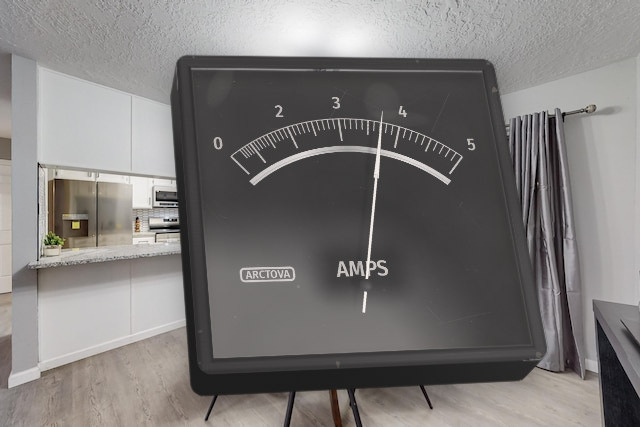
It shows value=3.7 unit=A
